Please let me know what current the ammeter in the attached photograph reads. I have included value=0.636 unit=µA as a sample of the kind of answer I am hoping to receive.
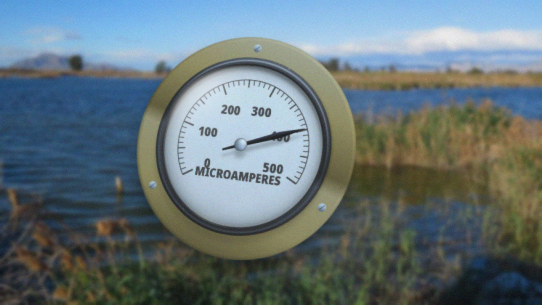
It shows value=400 unit=µA
